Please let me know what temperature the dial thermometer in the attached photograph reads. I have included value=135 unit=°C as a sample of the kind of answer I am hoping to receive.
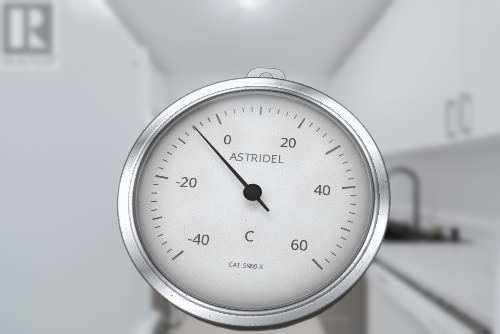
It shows value=-6 unit=°C
